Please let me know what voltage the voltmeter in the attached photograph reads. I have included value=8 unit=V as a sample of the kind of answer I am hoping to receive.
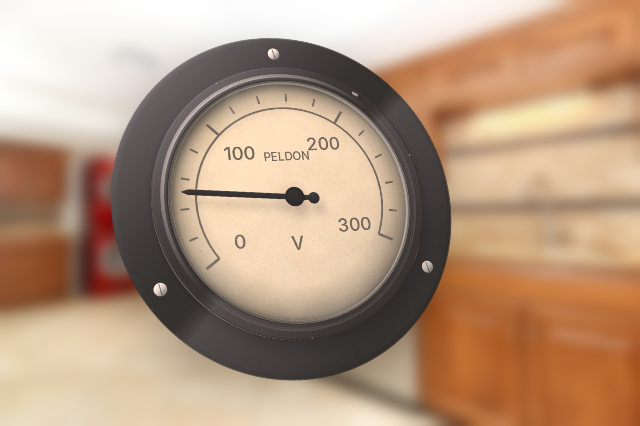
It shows value=50 unit=V
